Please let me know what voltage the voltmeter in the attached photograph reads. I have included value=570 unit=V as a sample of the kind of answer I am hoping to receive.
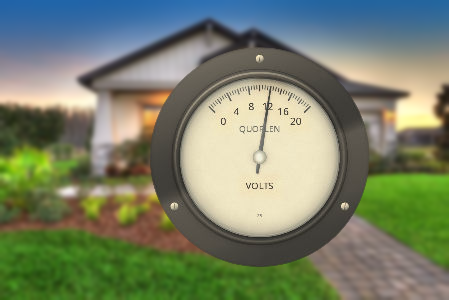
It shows value=12 unit=V
